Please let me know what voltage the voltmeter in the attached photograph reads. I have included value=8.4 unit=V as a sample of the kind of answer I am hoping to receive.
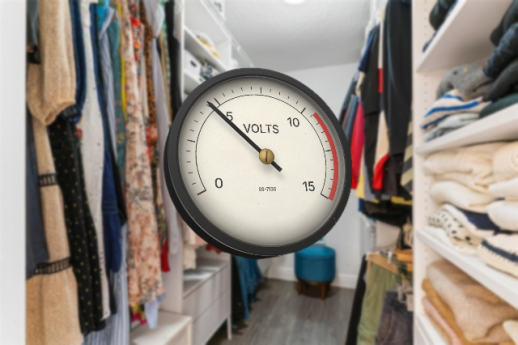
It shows value=4.5 unit=V
